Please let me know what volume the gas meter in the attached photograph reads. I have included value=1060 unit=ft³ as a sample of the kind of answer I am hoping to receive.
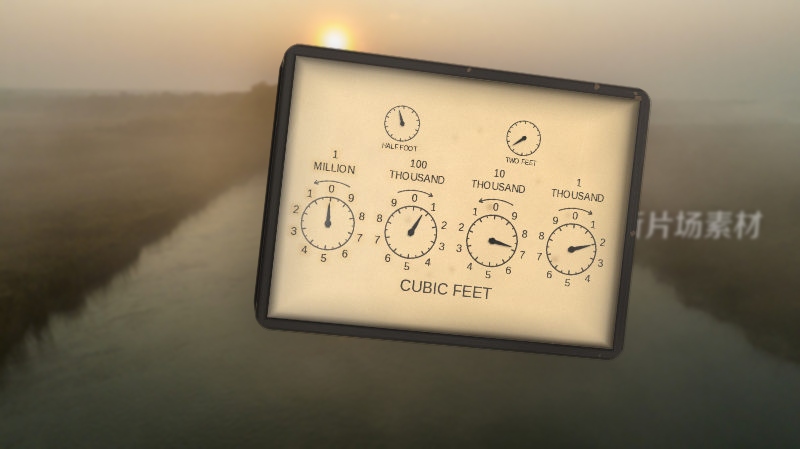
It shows value=7200 unit=ft³
